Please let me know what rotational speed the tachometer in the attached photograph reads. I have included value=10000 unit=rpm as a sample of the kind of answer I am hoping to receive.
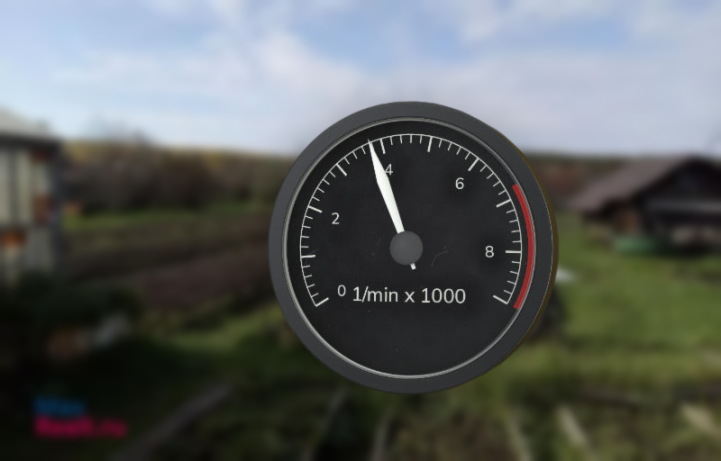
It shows value=3800 unit=rpm
